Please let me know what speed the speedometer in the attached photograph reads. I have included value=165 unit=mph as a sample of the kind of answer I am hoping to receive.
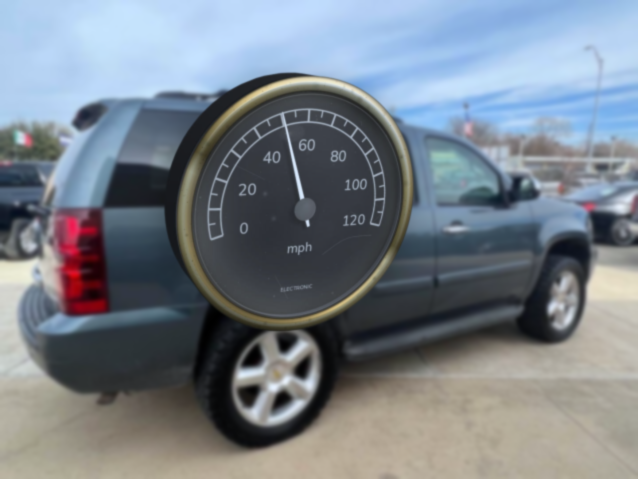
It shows value=50 unit=mph
